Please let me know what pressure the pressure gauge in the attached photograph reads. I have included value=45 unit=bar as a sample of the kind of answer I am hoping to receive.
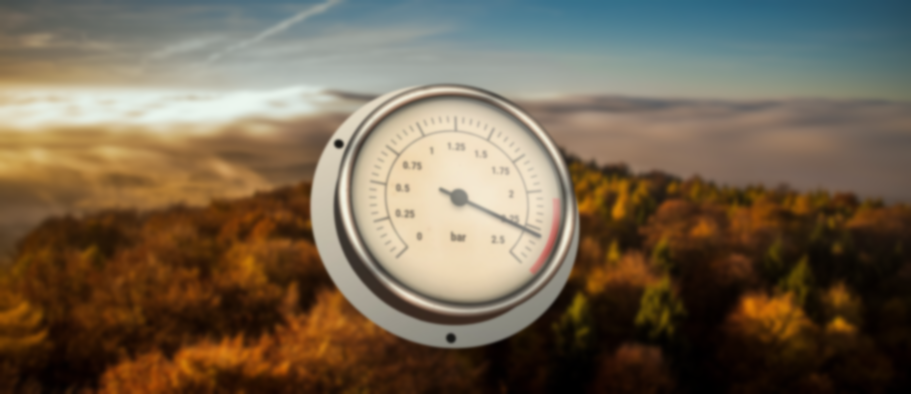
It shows value=2.3 unit=bar
